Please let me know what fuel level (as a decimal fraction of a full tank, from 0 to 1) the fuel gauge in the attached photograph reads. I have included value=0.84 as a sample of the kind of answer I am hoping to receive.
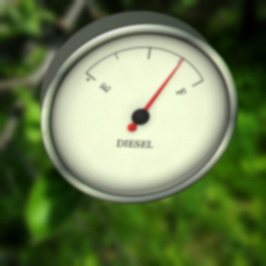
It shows value=0.75
